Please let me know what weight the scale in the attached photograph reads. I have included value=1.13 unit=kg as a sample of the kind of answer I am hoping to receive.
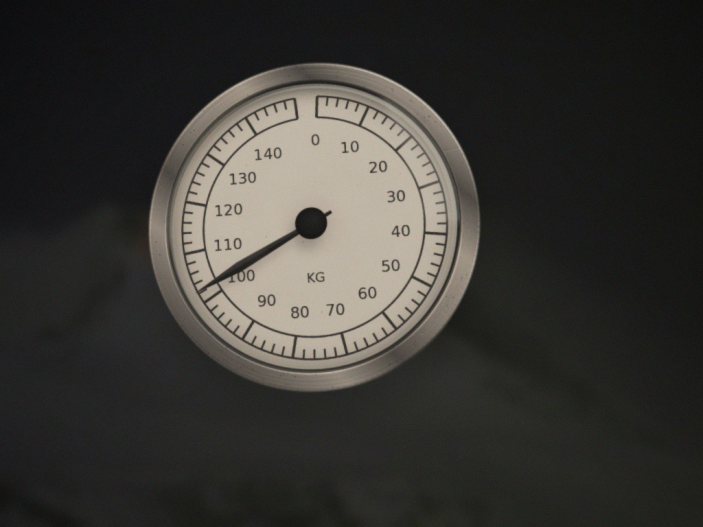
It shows value=102 unit=kg
